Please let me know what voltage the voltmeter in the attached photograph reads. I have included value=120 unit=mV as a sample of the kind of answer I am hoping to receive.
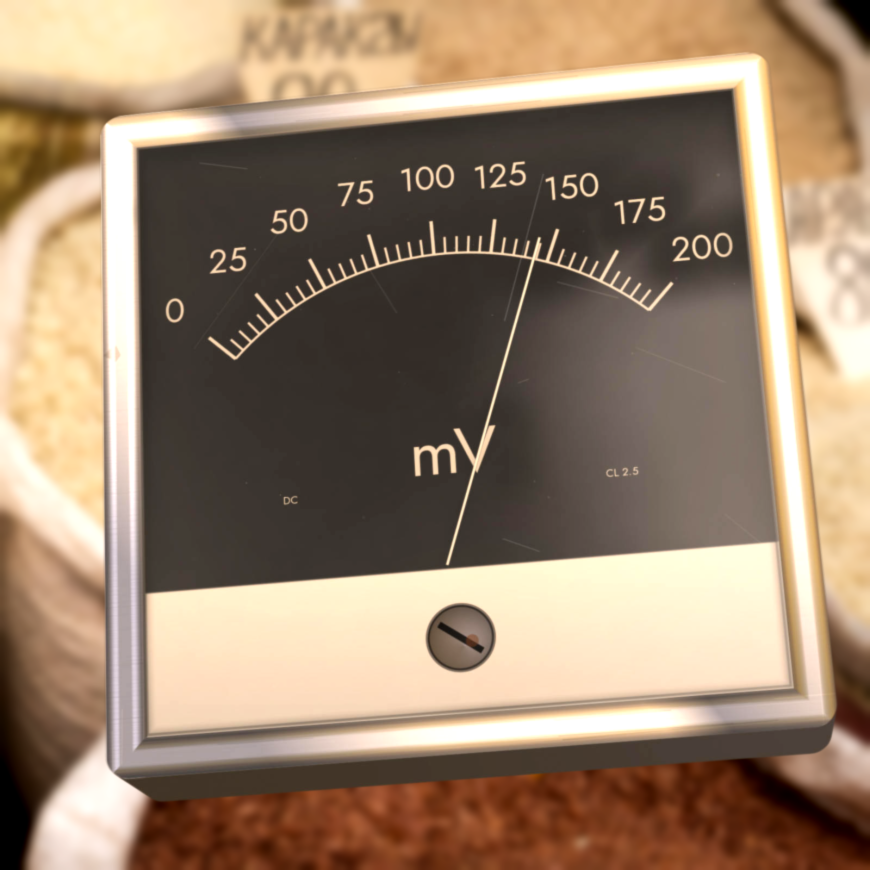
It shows value=145 unit=mV
